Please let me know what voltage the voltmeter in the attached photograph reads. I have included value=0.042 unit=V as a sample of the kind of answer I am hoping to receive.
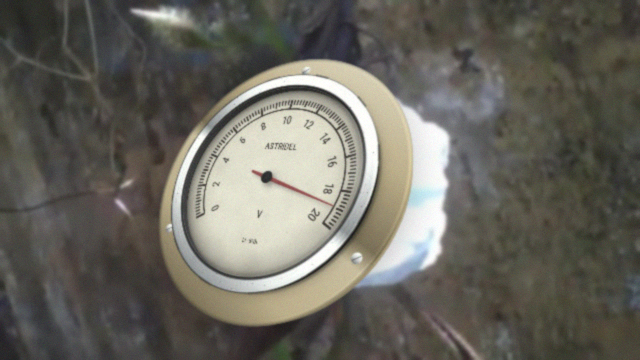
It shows value=19 unit=V
